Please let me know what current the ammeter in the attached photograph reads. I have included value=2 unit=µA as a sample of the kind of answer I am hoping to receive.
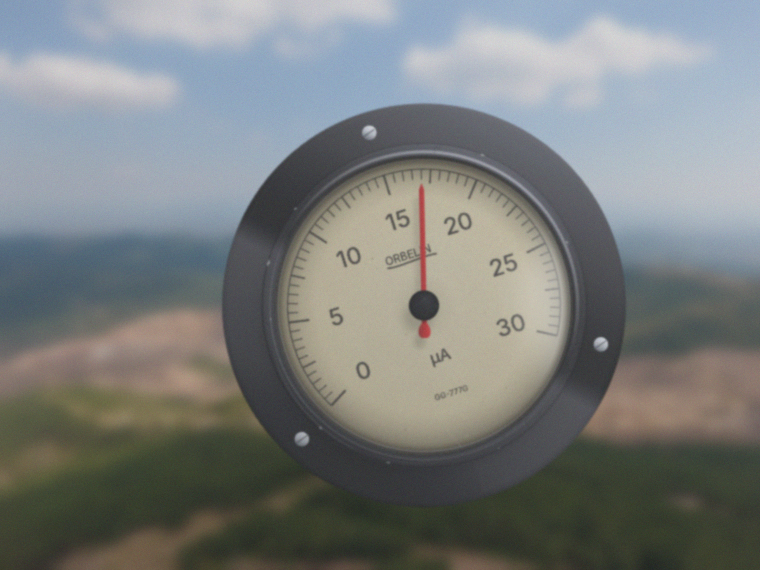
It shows value=17 unit=µA
